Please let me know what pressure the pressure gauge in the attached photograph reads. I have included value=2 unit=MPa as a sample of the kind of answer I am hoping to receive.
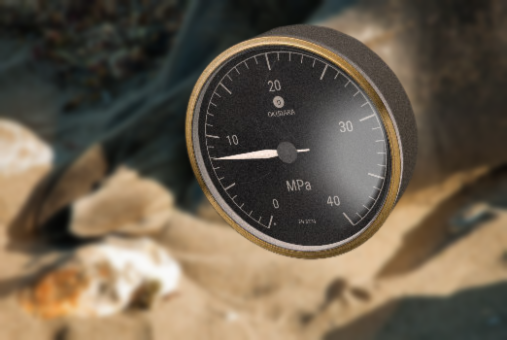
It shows value=8 unit=MPa
